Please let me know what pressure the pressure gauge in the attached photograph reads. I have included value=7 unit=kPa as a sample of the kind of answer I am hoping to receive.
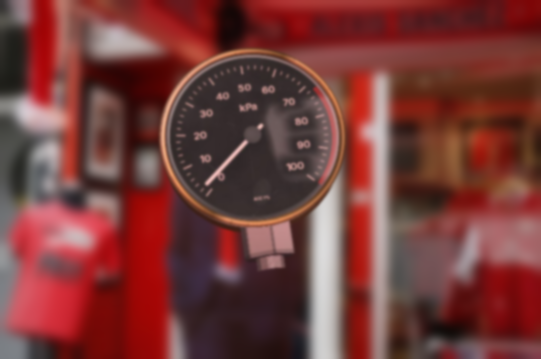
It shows value=2 unit=kPa
